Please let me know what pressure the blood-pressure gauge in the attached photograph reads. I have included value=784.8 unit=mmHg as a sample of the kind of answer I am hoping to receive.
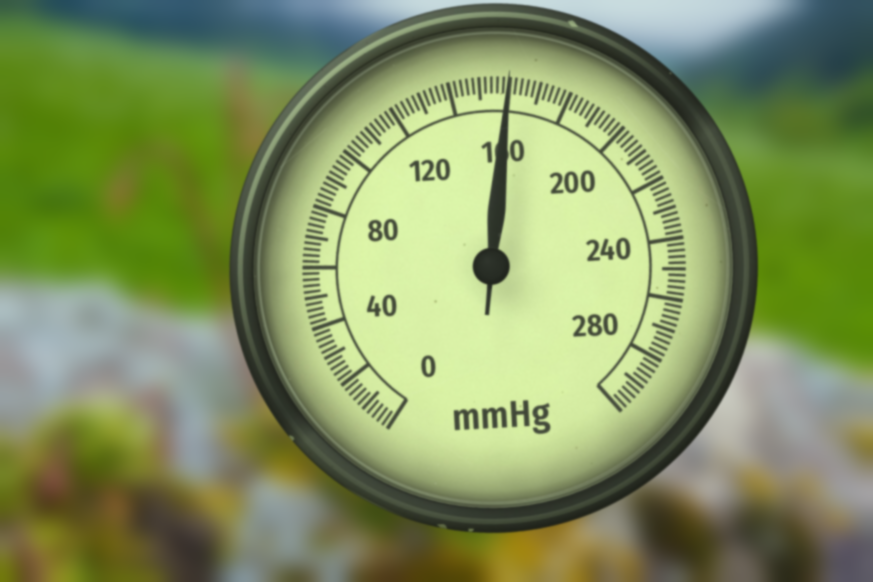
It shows value=160 unit=mmHg
